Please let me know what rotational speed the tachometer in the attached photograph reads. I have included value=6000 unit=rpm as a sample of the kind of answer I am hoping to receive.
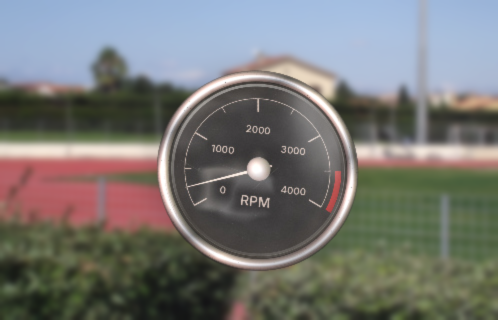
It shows value=250 unit=rpm
